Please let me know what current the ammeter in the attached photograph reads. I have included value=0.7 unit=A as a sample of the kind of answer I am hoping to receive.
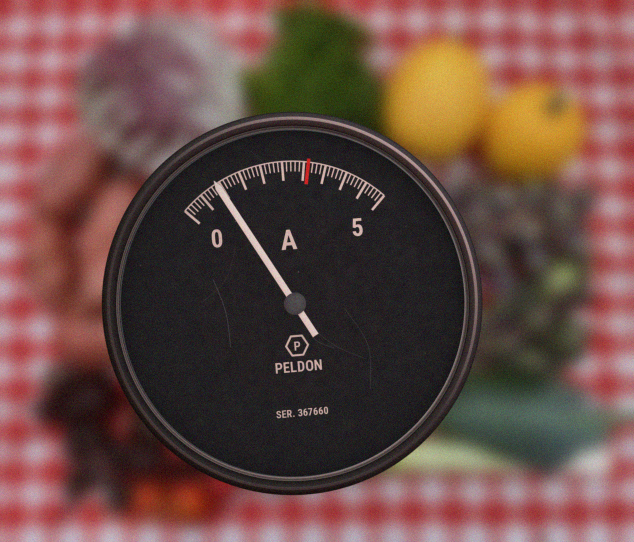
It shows value=0.9 unit=A
